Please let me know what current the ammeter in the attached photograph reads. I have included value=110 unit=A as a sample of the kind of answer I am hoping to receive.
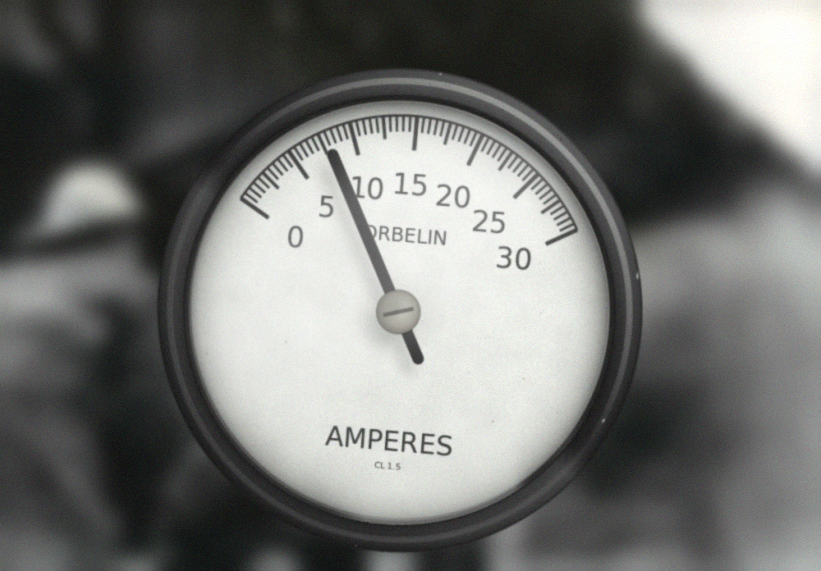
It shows value=8 unit=A
